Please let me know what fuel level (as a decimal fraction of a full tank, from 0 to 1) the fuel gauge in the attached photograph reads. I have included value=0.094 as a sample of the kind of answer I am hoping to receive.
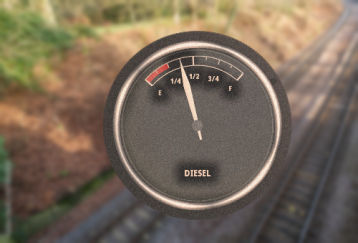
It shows value=0.375
